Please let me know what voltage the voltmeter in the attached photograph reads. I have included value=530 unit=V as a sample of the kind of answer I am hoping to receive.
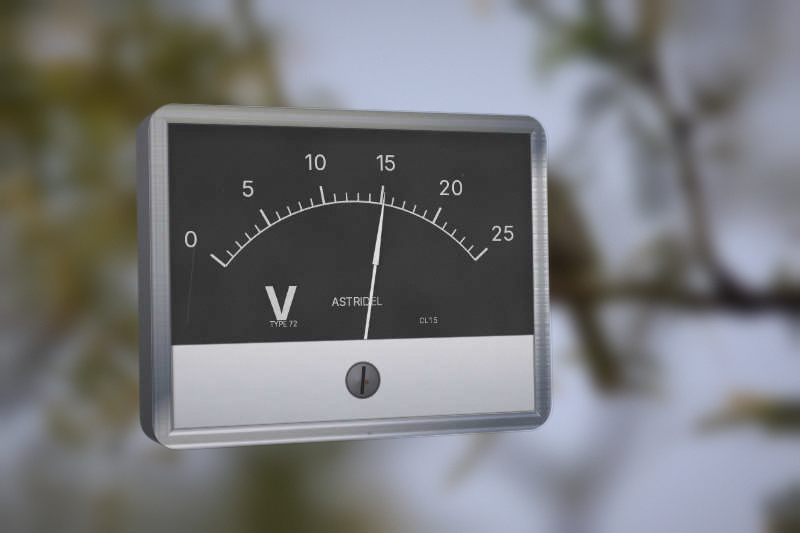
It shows value=15 unit=V
